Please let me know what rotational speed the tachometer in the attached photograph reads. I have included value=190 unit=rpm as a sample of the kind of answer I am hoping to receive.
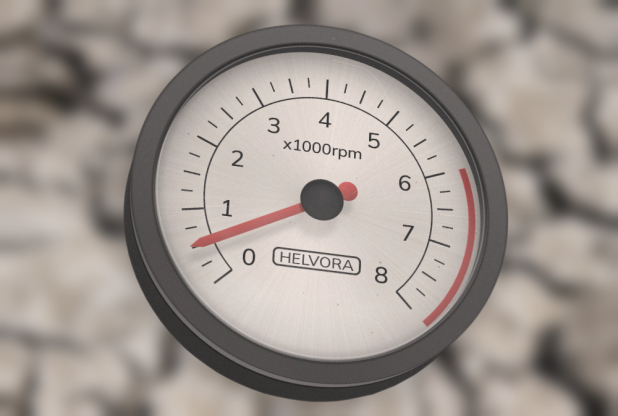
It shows value=500 unit=rpm
